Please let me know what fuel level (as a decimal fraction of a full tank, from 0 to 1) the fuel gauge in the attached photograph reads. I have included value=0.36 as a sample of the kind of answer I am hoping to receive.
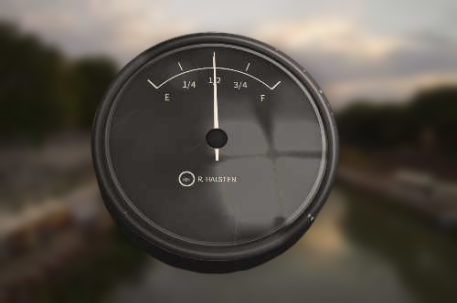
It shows value=0.5
